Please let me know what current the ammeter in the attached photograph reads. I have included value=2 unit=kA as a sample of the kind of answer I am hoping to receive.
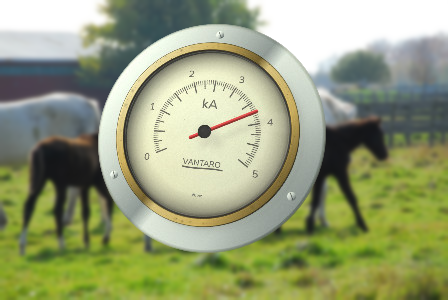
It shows value=3.75 unit=kA
